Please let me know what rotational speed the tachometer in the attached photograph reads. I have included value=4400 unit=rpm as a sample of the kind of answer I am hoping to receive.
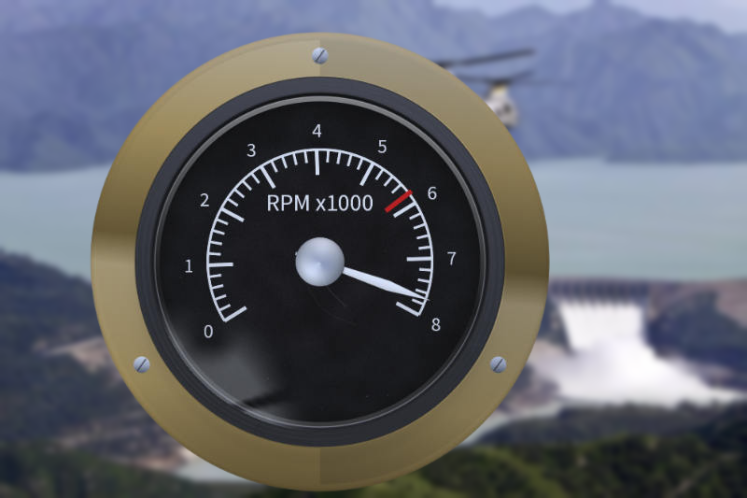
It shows value=7700 unit=rpm
